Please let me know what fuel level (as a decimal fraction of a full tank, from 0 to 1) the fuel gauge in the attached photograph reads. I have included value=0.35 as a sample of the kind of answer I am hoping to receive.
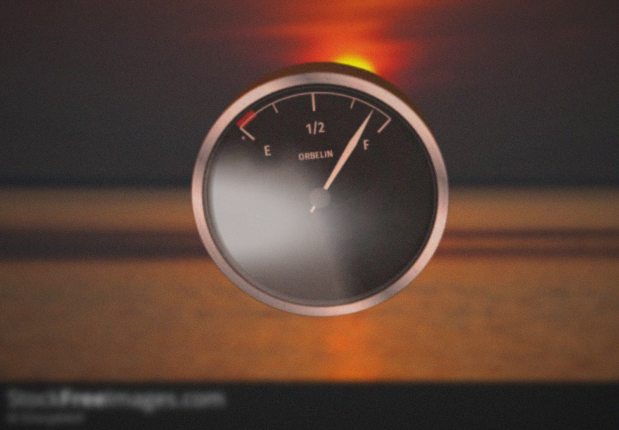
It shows value=0.875
